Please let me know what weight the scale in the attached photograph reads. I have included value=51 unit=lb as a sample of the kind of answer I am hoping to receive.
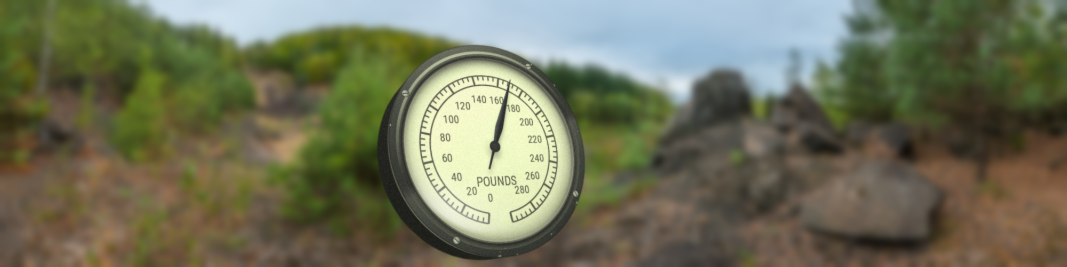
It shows value=168 unit=lb
